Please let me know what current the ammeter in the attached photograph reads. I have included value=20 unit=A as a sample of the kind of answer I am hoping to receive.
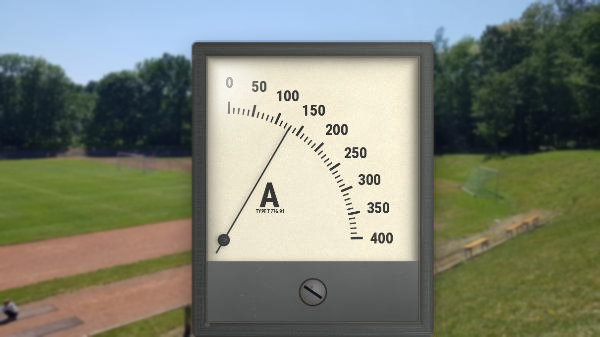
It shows value=130 unit=A
